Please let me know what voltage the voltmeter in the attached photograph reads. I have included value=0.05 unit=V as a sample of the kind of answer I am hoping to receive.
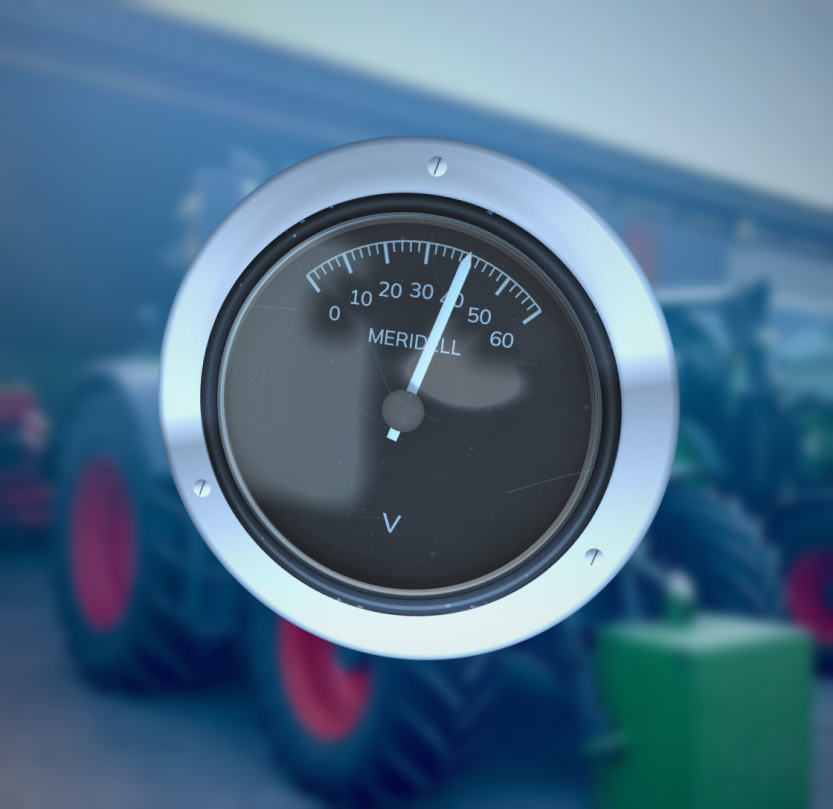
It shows value=40 unit=V
